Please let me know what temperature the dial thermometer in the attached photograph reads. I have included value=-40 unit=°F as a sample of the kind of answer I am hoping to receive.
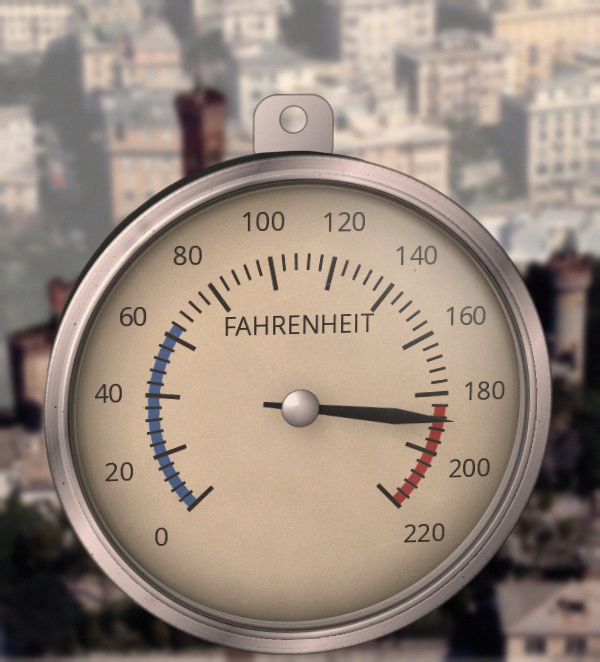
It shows value=188 unit=°F
